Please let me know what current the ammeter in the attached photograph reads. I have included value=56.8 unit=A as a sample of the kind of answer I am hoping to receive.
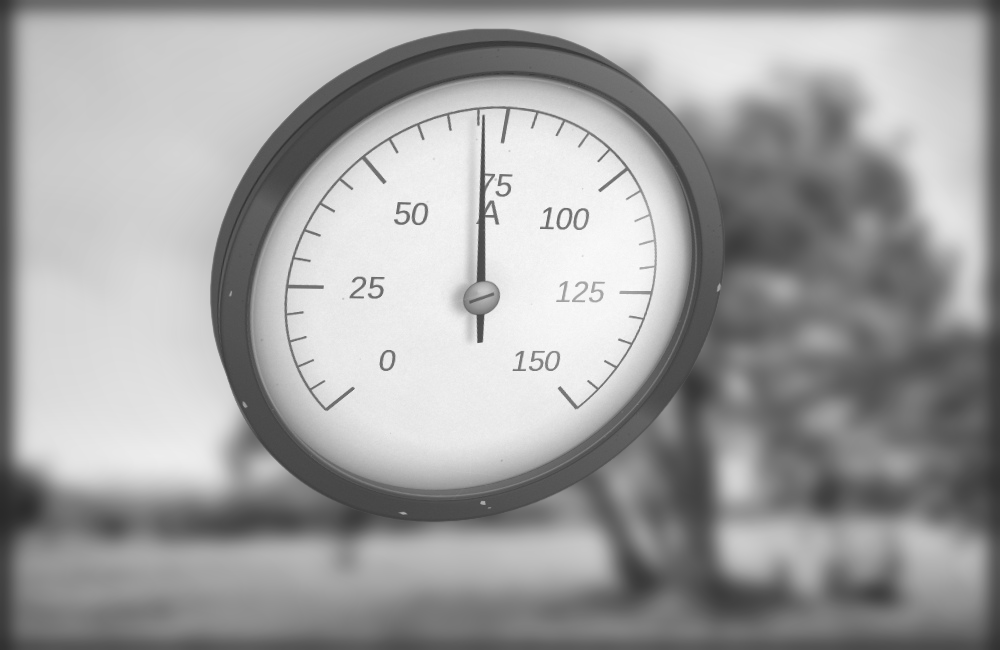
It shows value=70 unit=A
